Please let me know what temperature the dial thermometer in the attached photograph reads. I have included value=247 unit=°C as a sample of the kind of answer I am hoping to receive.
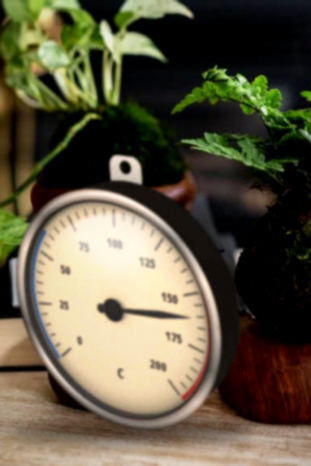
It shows value=160 unit=°C
